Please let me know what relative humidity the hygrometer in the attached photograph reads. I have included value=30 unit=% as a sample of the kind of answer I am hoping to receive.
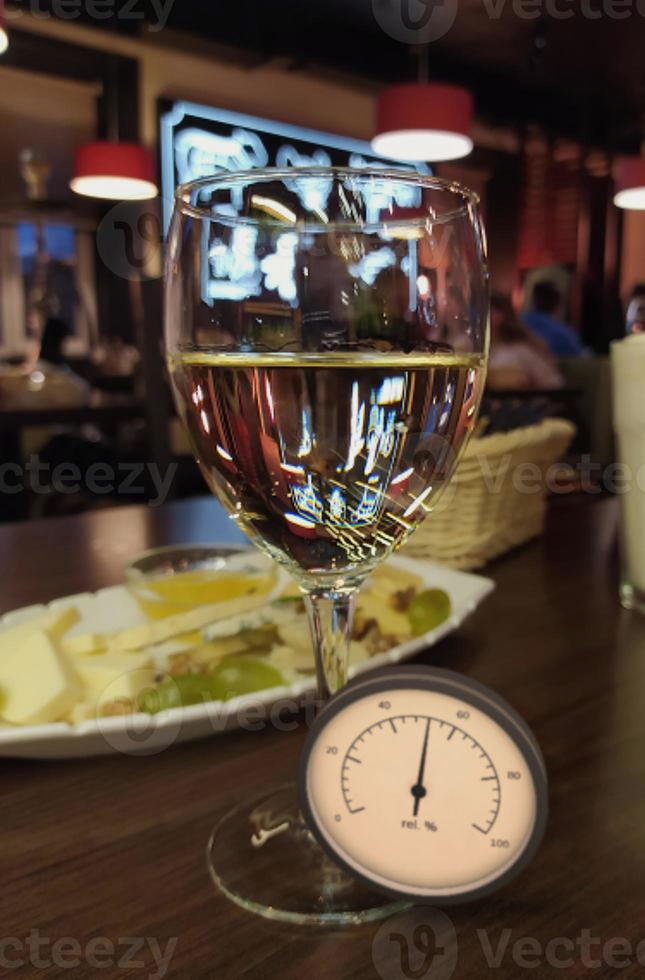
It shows value=52 unit=%
